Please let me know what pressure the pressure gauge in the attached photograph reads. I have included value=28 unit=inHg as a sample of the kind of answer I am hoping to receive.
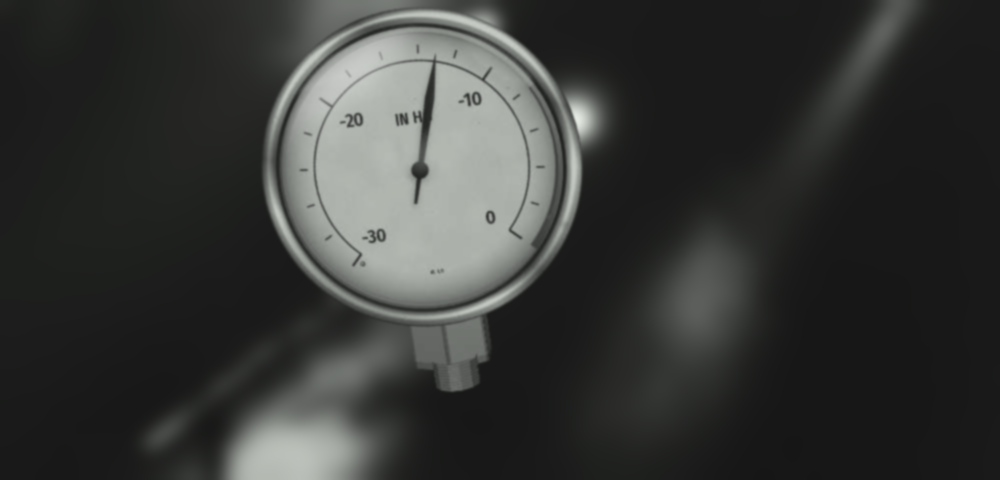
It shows value=-13 unit=inHg
